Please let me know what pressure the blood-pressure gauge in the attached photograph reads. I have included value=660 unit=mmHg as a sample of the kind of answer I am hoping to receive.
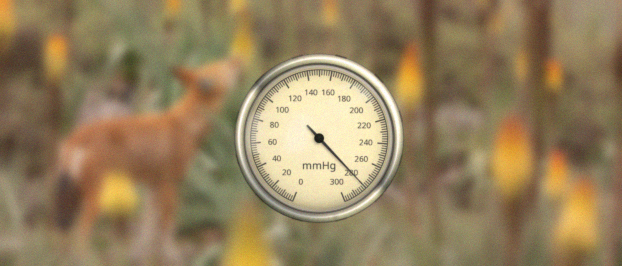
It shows value=280 unit=mmHg
